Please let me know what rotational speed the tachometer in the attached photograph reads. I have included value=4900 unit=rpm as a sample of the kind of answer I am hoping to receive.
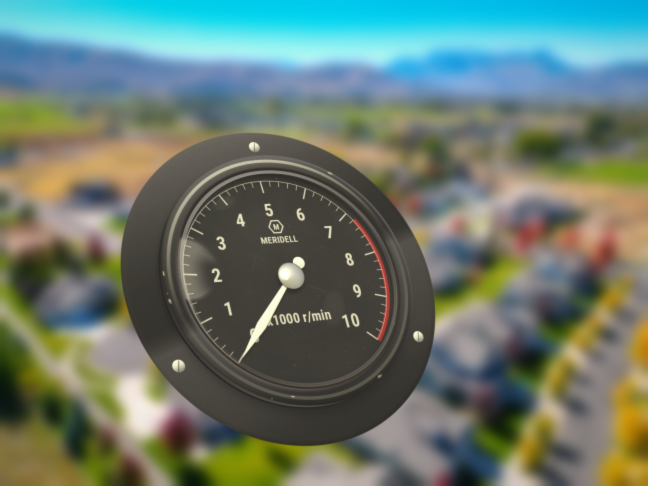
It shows value=0 unit=rpm
